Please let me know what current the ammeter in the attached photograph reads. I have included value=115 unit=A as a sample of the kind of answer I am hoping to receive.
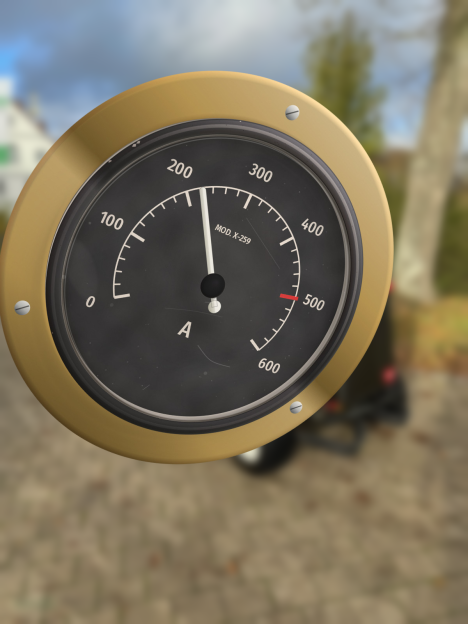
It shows value=220 unit=A
